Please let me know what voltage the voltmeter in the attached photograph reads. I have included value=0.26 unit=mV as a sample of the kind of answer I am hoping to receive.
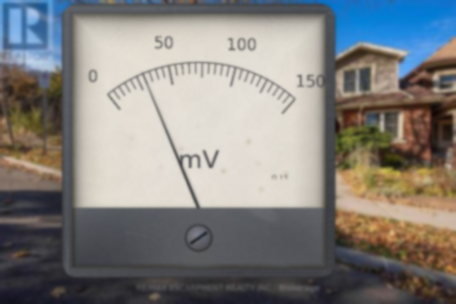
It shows value=30 unit=mV
